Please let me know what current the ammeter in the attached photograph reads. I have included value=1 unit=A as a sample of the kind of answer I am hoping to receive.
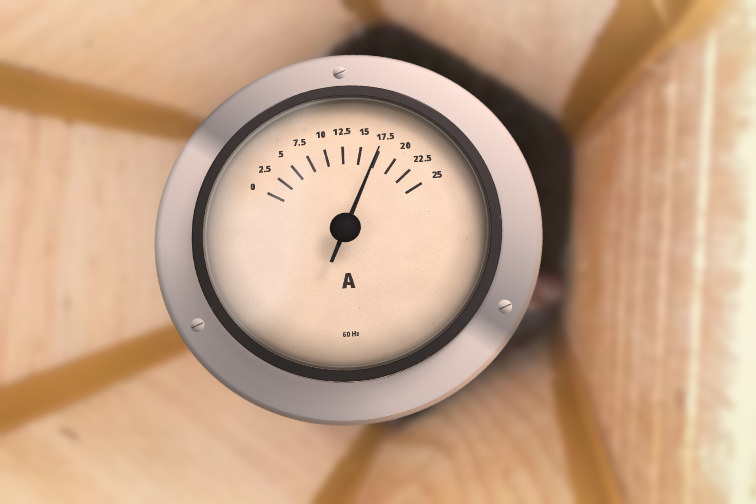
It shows value=17.5 unit=A
